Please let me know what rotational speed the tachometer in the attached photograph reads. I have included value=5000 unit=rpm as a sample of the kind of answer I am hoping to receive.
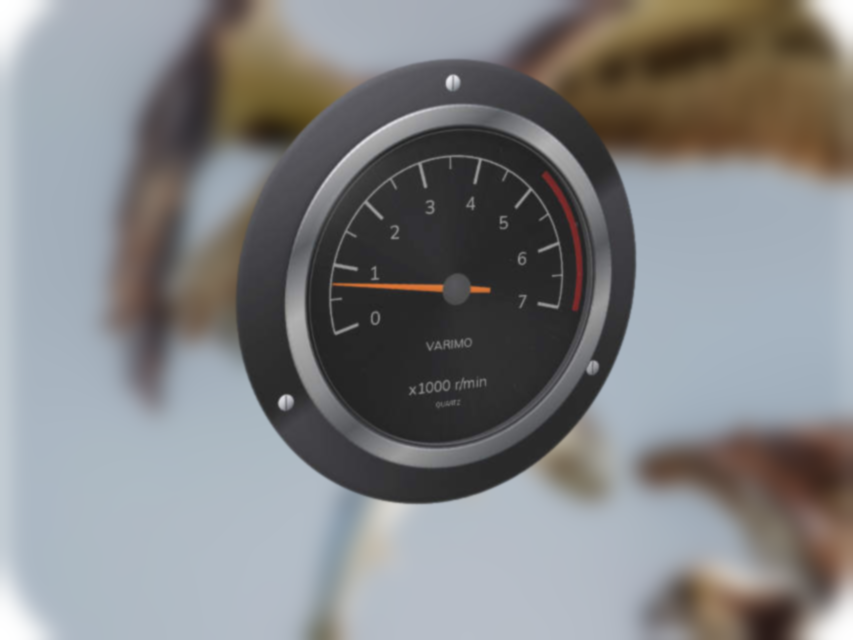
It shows value=750 unit=rpm
